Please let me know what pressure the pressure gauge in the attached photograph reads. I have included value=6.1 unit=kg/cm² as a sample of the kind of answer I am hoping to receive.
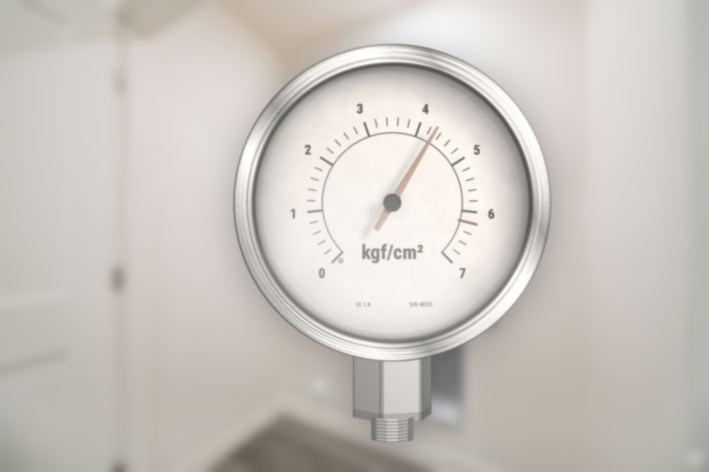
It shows value=4.3 unit=kg/cm²
